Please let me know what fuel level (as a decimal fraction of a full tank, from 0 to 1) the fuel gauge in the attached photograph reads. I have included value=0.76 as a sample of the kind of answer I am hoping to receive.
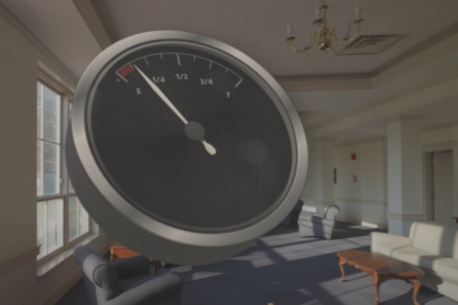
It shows value=0.125
